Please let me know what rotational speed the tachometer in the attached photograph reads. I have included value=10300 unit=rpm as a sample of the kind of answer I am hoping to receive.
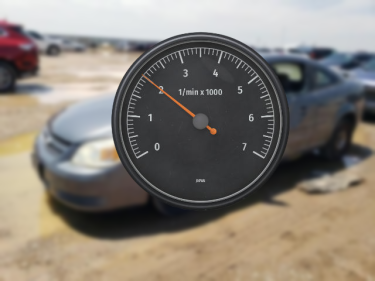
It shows value=2000 unit=rpm
